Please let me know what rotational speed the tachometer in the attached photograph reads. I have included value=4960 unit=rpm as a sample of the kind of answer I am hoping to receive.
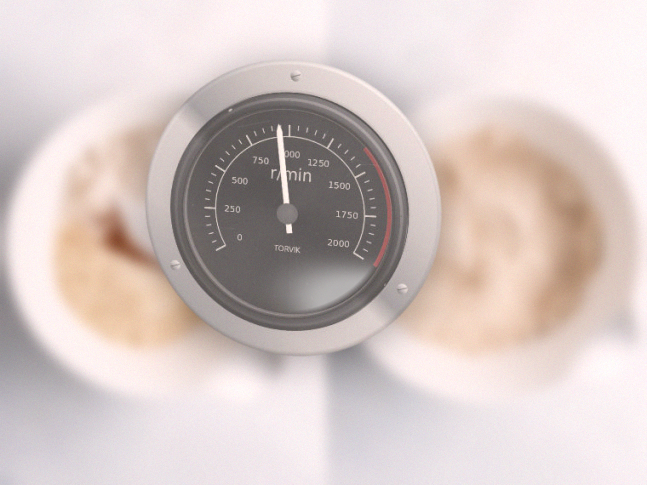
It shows value=950 unit=rpm
